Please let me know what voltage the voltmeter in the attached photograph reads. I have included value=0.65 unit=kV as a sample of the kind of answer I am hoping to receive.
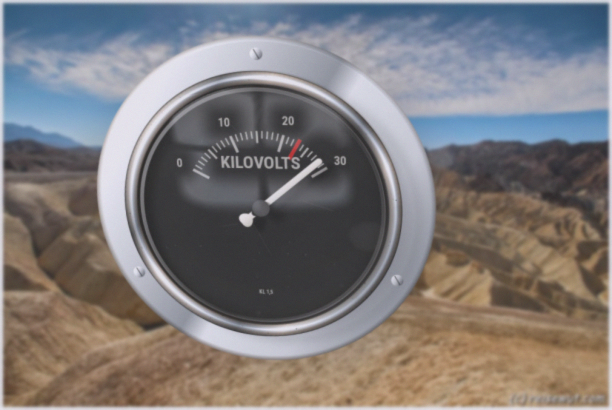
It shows value=28 unit=kV
